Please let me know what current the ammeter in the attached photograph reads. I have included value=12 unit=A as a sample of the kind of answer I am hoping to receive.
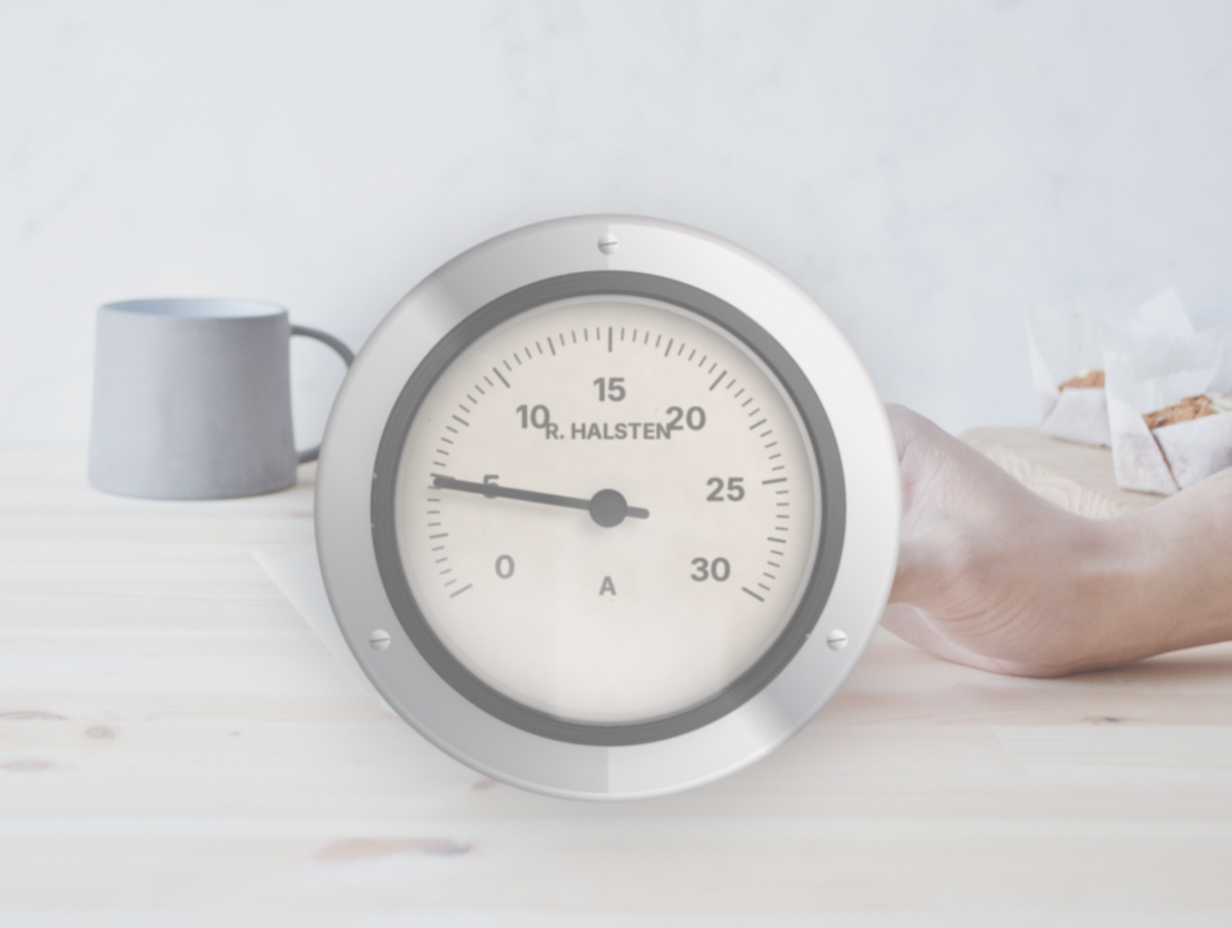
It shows value=4.75 unit=A
